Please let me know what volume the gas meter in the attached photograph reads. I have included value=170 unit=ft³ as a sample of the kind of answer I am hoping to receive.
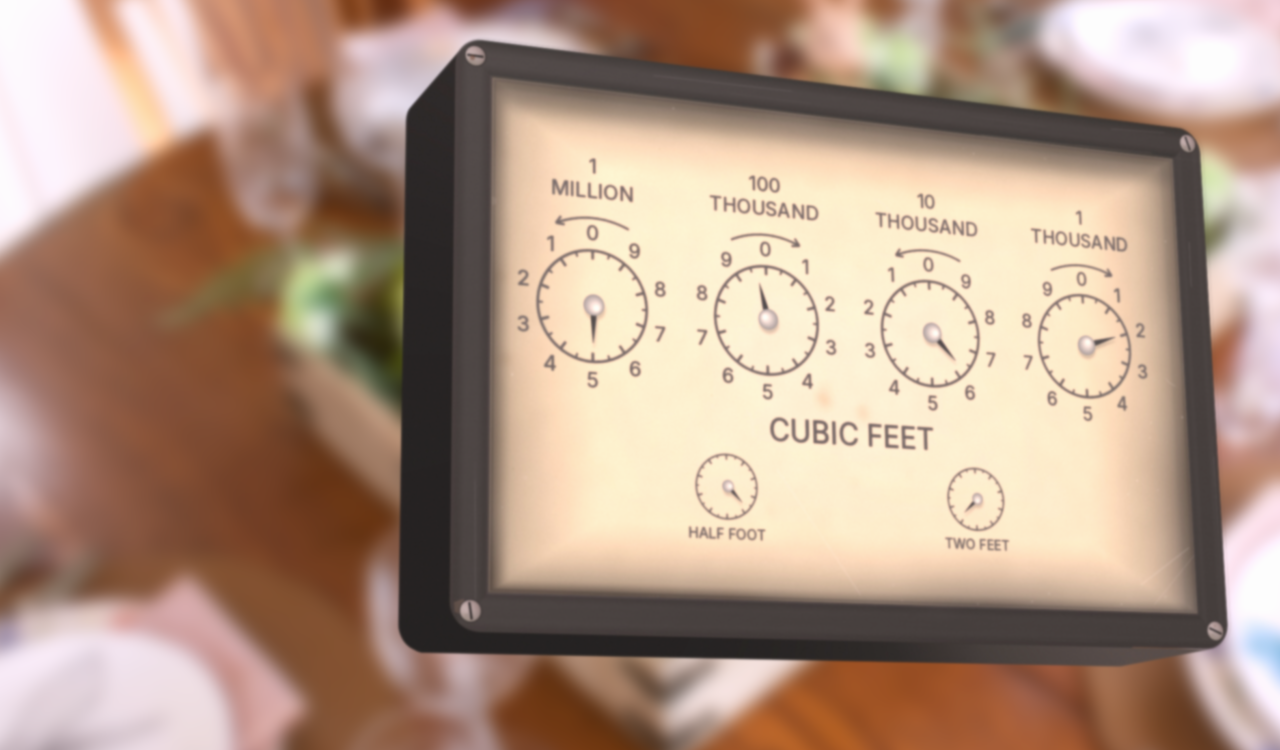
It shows value=496200 unit=ft³
